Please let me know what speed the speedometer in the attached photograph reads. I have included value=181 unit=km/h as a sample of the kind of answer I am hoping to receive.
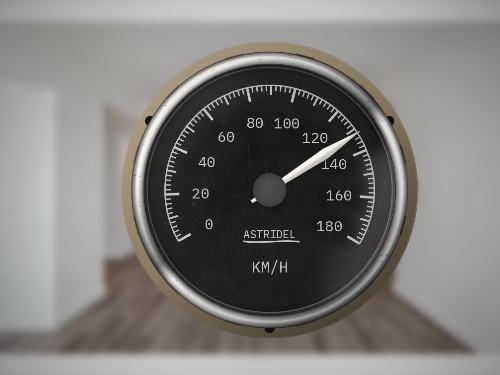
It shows value=132 unit=km/h
